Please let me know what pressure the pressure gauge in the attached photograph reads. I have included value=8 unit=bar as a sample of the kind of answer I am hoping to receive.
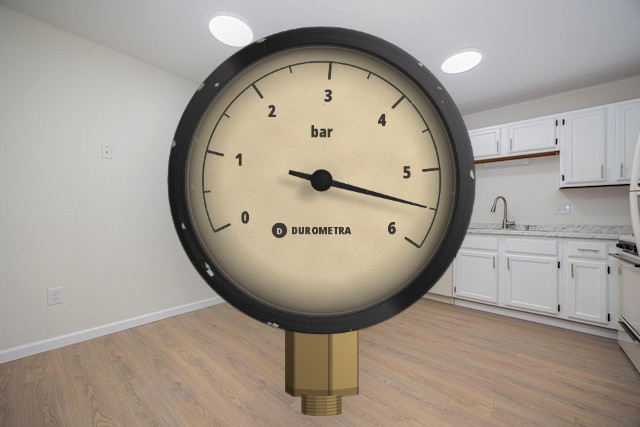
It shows value=5.5 unit=bar
